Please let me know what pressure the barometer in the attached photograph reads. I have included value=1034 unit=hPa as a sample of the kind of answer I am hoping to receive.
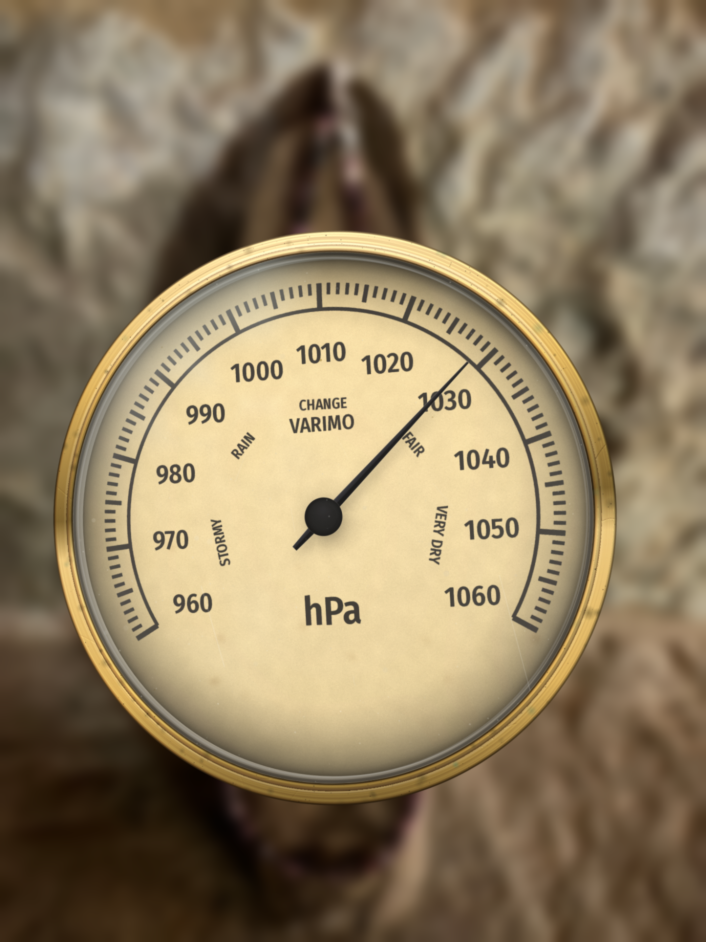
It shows value=1029 unit=hPa
